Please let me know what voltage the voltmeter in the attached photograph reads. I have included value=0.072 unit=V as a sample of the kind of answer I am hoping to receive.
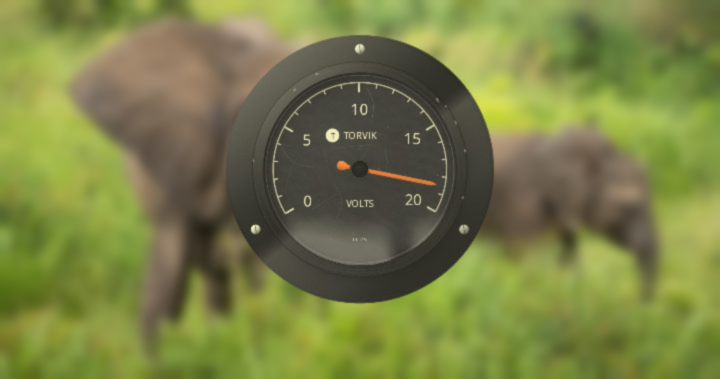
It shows value=18.5 unit=V
